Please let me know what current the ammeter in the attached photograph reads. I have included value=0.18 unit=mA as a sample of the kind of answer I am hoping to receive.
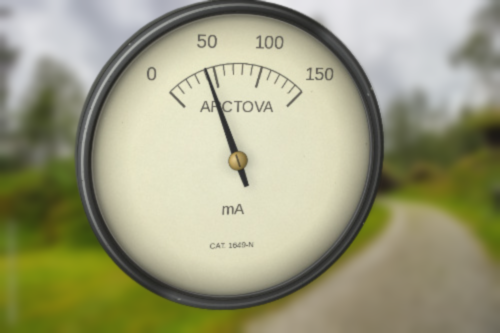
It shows value=40 unit=mA
